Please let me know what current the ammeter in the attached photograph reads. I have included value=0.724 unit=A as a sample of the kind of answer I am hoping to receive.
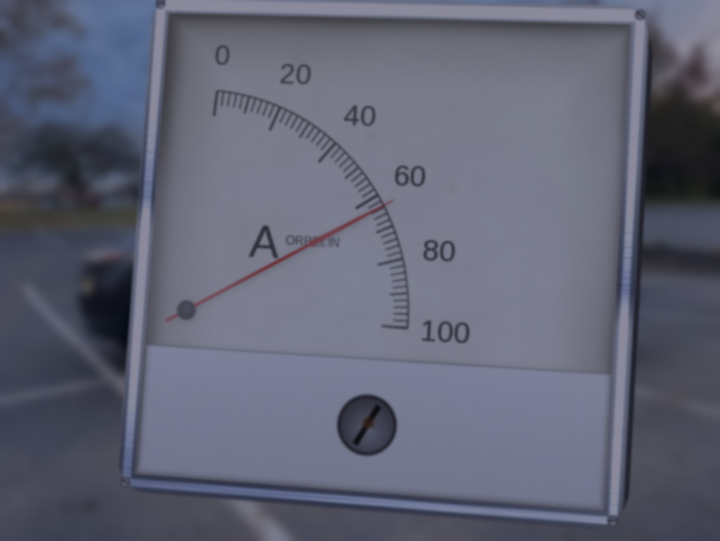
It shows value=64 unit=A
